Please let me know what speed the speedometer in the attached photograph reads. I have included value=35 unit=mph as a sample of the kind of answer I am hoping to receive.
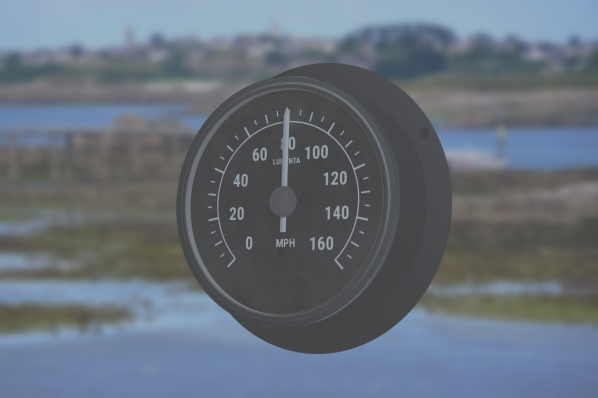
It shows value=80 unit=mph
